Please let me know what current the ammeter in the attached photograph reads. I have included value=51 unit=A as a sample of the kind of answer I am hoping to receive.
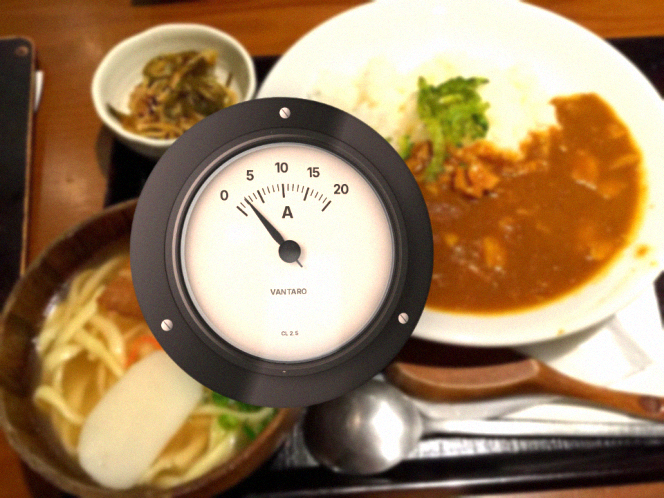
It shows value=2 unit=A
